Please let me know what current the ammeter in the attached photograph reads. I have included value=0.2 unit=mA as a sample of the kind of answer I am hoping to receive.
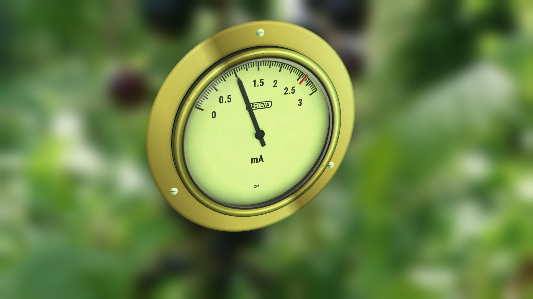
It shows value=1 unit=mA
